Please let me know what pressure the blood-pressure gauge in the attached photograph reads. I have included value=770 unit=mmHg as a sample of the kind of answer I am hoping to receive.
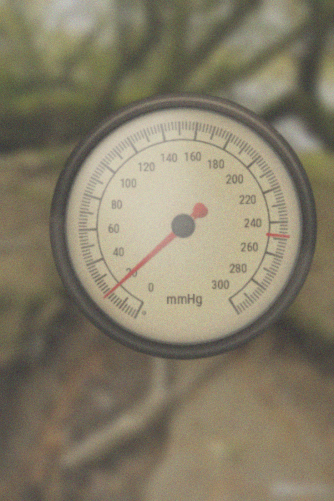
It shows value=20 unit=mmHg
